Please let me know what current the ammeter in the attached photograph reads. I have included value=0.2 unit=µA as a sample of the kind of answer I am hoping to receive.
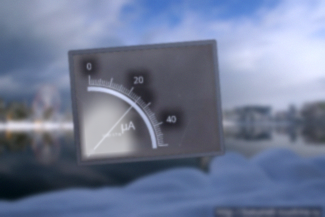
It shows value=25 unit=µA
